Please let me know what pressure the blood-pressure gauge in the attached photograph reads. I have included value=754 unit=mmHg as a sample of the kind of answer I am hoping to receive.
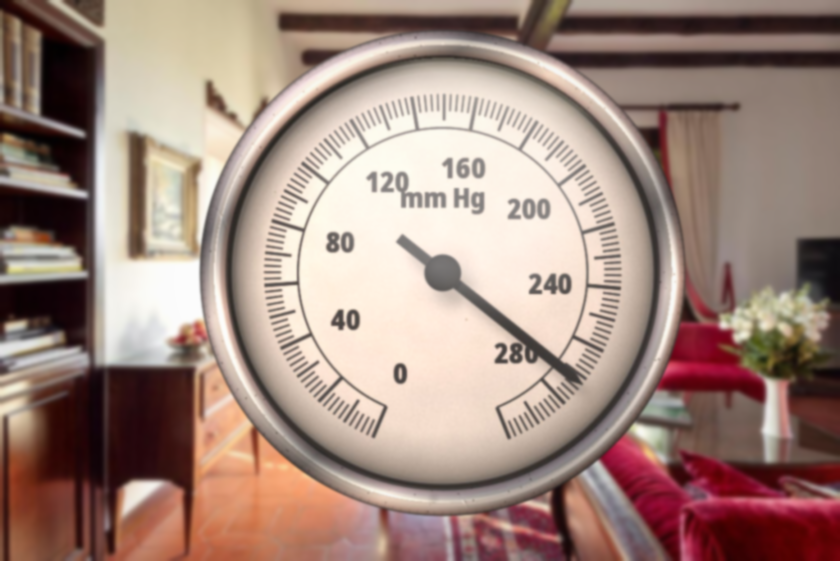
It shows value=272 unit=mmHg
